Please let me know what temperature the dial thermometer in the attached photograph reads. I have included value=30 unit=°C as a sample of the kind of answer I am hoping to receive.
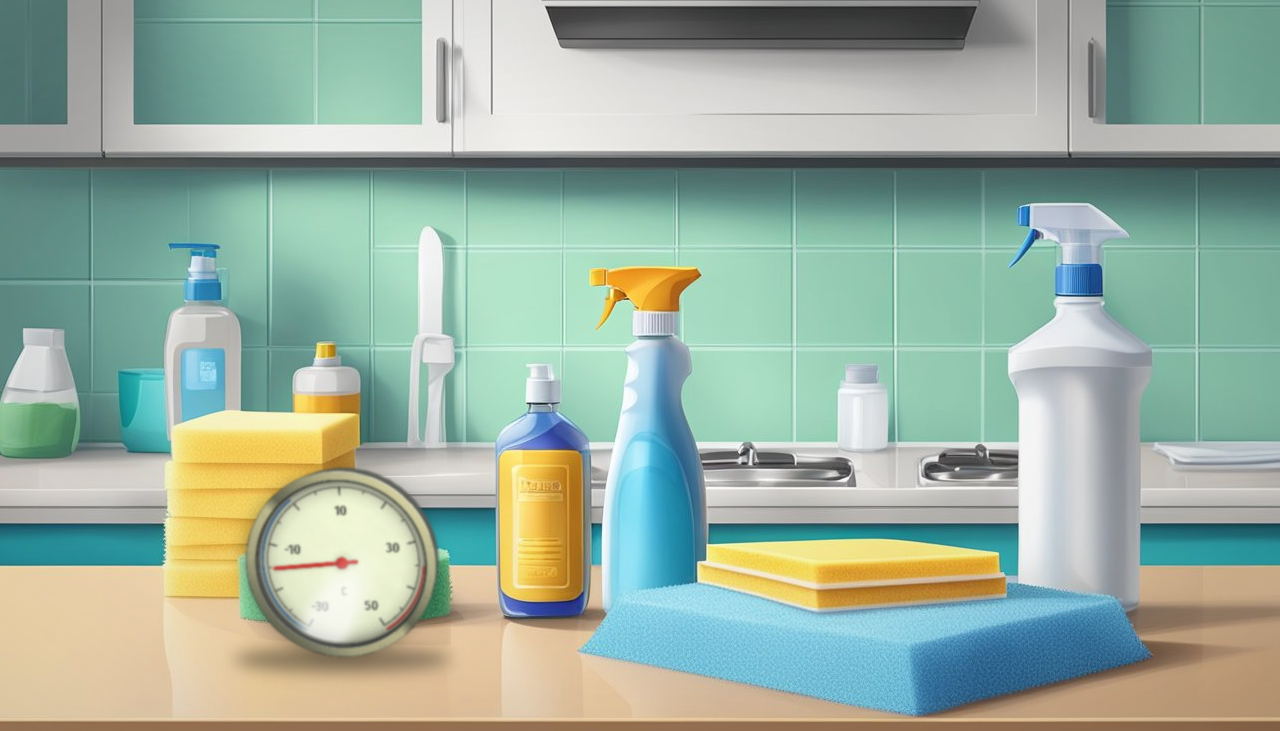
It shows value=-15 unit=°C
